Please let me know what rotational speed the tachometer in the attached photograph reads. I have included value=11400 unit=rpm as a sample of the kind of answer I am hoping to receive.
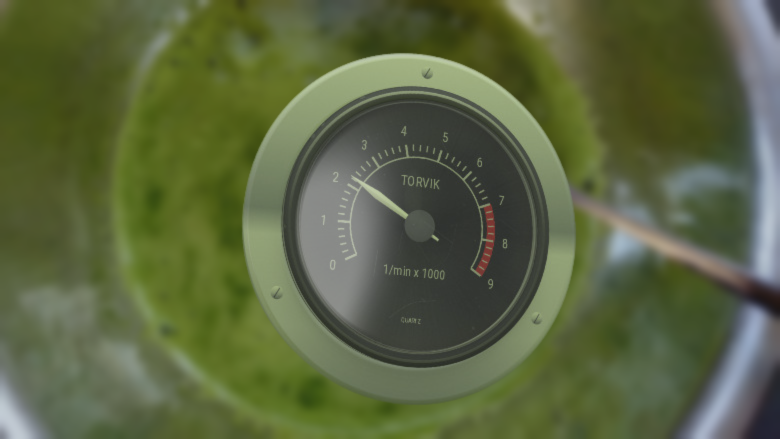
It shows value=2200 unit=rpm
